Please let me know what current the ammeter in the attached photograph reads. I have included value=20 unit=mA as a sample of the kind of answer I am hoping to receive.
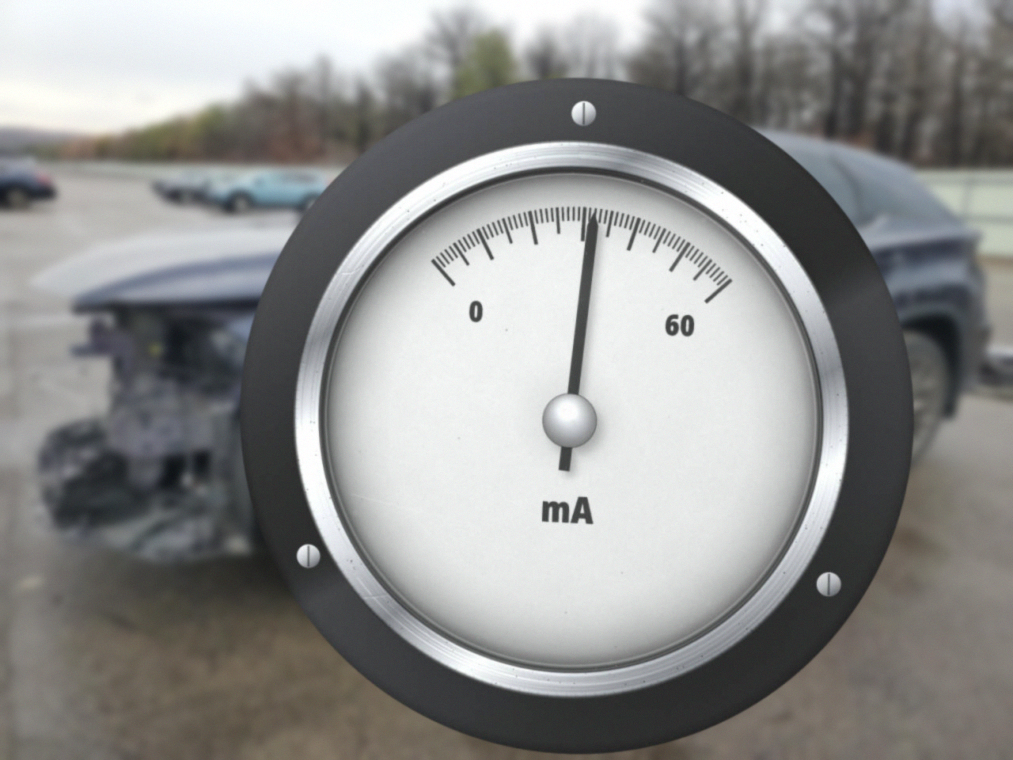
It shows value=32 unit=mA
